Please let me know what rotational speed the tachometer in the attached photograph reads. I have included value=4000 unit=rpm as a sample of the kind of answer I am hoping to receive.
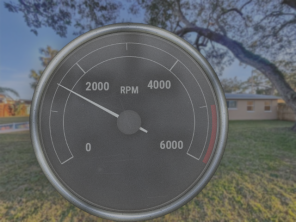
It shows value=1500 unit=rpm
